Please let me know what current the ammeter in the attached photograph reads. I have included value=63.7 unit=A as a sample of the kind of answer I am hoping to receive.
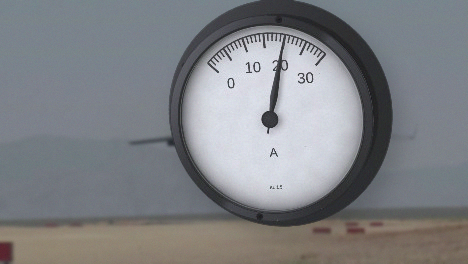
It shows value=20 unit=A
